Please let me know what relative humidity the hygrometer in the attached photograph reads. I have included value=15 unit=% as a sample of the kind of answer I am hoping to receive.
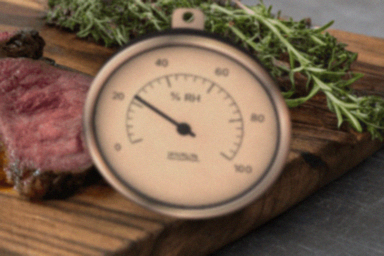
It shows value=24 unit=%
